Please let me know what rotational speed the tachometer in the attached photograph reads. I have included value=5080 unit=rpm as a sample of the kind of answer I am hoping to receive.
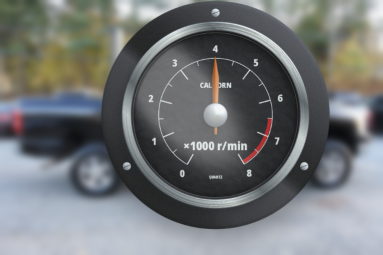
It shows value=4000 unit=rpm
